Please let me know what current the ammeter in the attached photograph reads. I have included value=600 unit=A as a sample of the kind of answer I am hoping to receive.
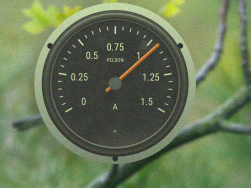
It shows value=1.05 unit=A
